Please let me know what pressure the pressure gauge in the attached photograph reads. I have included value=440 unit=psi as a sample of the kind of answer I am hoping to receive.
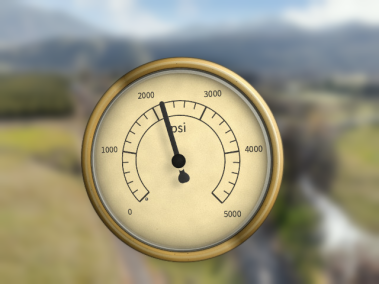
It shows value=2200 unit=psi
